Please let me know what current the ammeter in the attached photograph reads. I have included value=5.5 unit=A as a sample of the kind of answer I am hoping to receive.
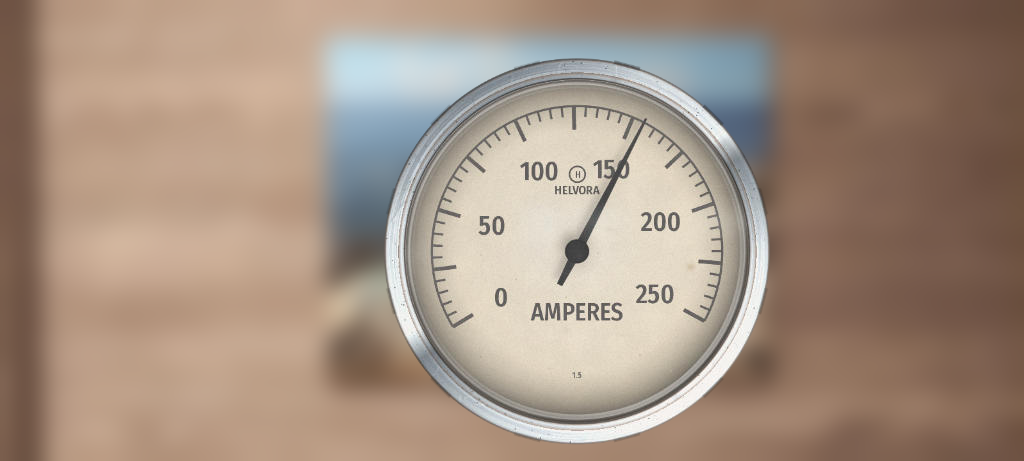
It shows value=155 unit=A
